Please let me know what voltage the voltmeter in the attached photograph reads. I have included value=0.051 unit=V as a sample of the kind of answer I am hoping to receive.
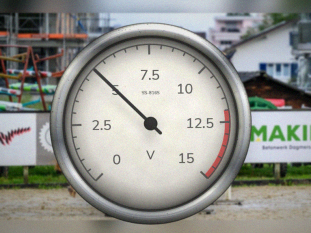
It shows value=5 unit=V
